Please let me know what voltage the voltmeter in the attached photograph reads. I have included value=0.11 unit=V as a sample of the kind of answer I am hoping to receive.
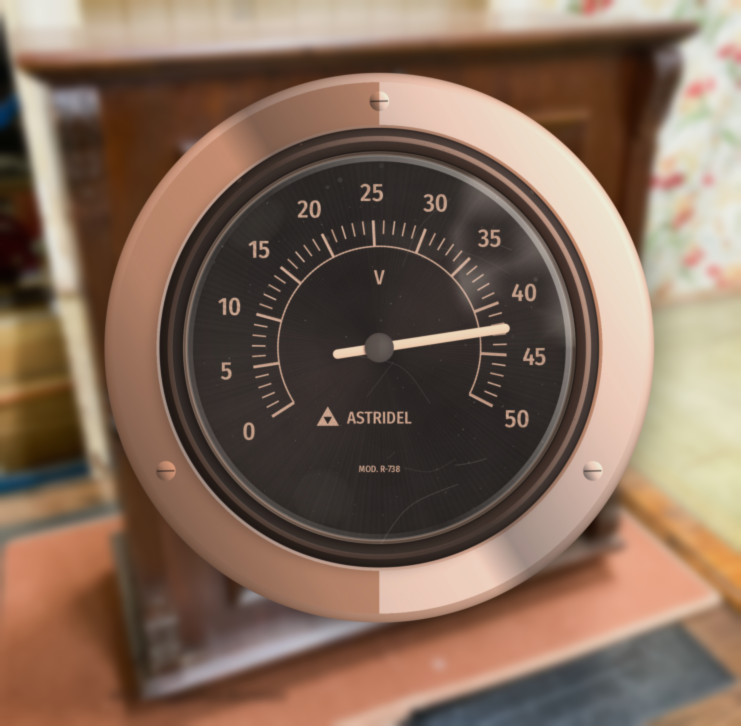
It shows value=42.5 unit=V
